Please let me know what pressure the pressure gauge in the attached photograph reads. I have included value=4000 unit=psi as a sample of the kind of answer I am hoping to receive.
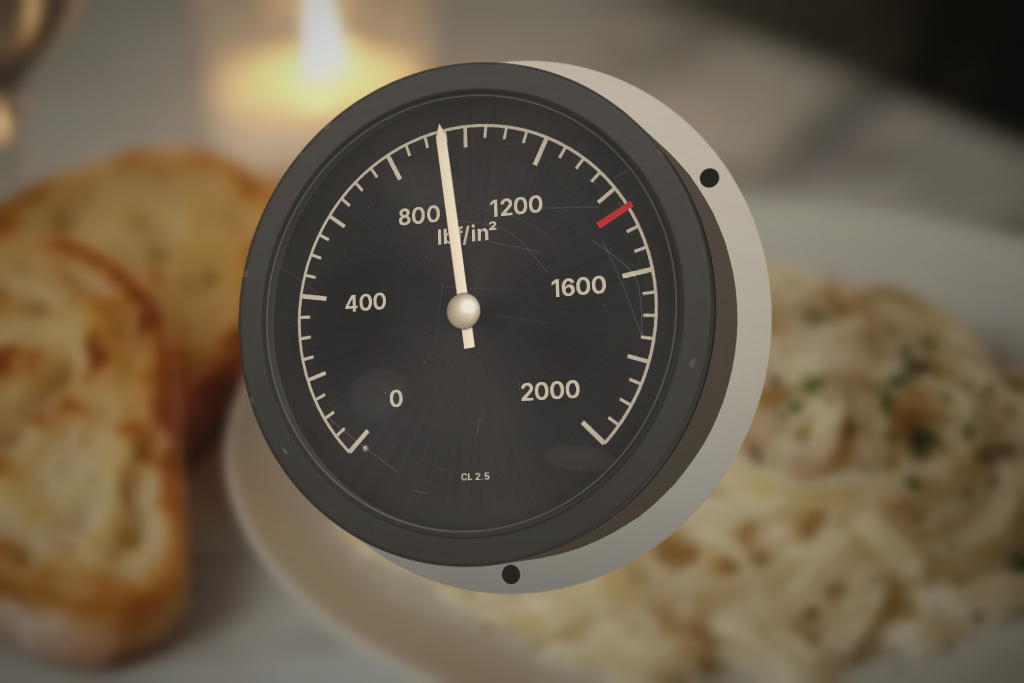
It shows value=950 unit=psi
